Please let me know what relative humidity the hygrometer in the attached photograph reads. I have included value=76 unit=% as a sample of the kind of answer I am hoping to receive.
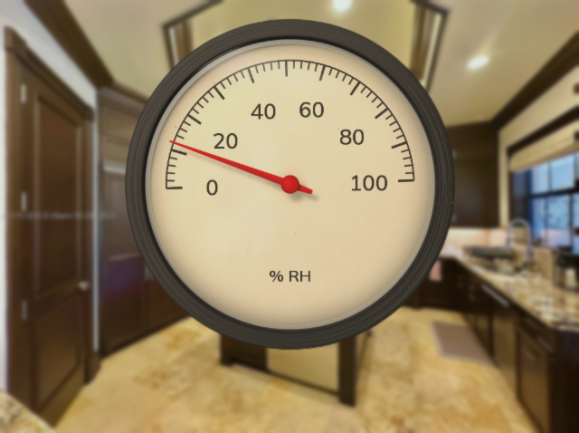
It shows value=12 unit=%
